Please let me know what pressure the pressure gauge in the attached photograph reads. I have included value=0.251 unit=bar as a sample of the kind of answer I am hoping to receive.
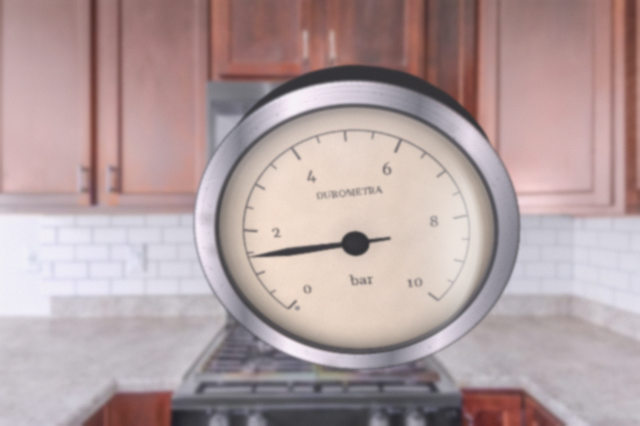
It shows value=1.5 unit=bar
